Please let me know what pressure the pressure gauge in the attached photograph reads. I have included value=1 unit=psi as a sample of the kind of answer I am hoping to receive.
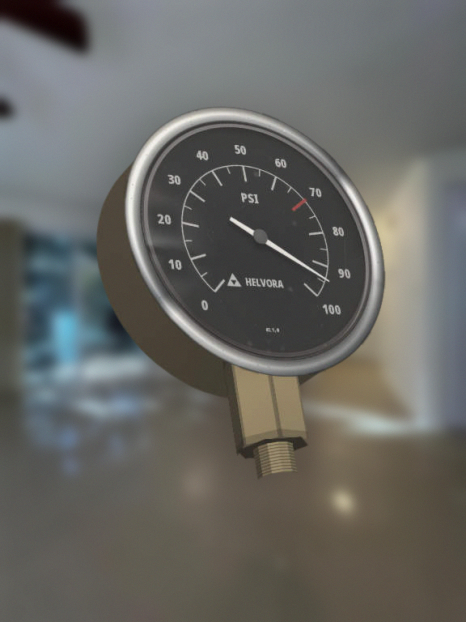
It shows value=95 unit=psi
